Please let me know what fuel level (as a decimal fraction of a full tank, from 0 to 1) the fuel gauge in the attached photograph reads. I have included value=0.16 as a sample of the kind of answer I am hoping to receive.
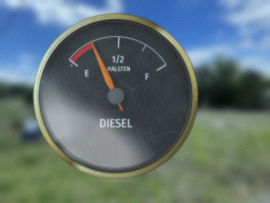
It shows value=0.25
